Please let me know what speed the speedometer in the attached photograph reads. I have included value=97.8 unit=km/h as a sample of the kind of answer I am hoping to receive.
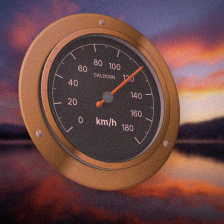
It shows value=120 unit=km/h
